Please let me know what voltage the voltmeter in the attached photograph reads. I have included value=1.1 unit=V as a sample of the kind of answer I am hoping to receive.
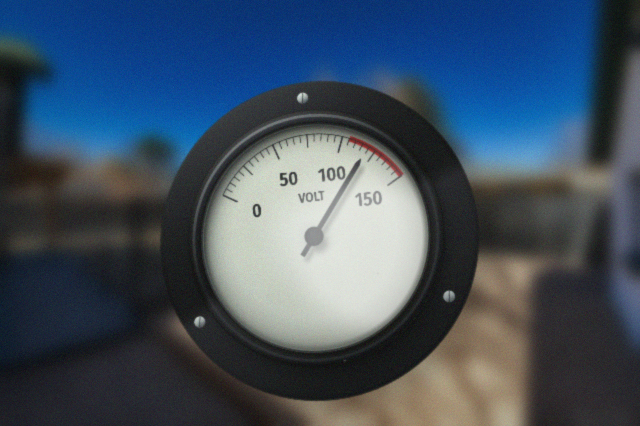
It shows value=120 unit=V
